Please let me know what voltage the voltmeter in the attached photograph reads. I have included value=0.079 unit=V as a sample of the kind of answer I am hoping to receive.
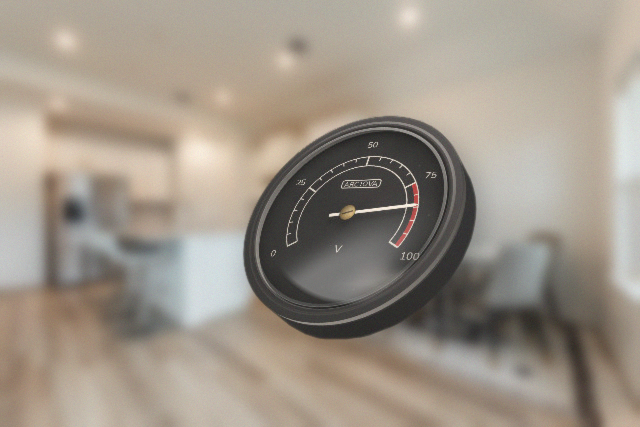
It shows value=85 unit=V
